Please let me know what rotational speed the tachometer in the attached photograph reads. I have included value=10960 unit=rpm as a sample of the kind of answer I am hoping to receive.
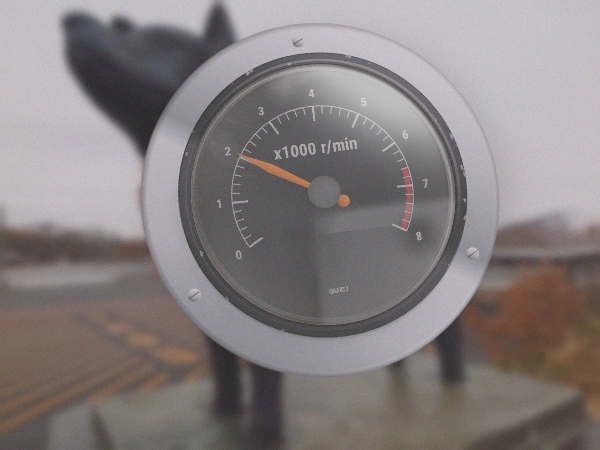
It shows value=2000 unit=rpm
